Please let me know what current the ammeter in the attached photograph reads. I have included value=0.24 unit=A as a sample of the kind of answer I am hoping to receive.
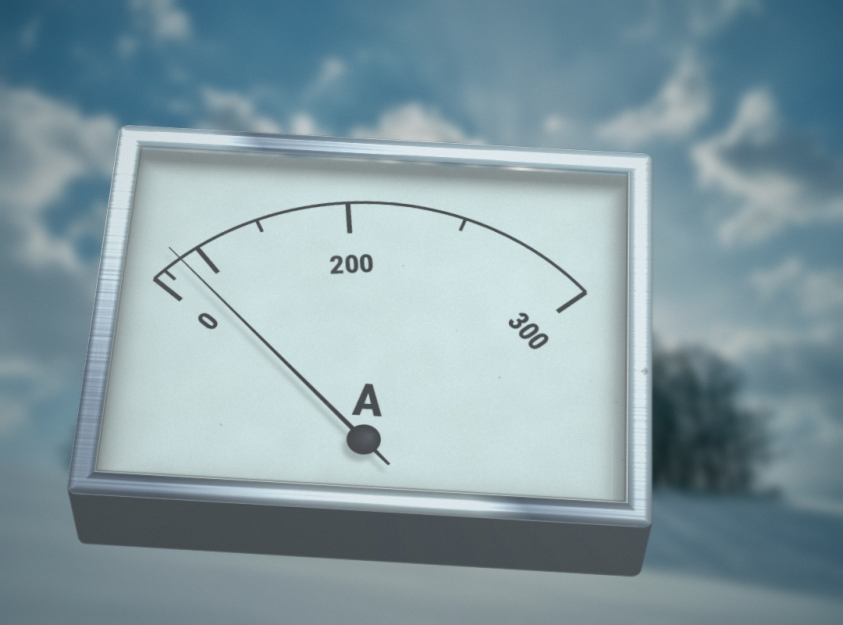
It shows value=75 unit=A
